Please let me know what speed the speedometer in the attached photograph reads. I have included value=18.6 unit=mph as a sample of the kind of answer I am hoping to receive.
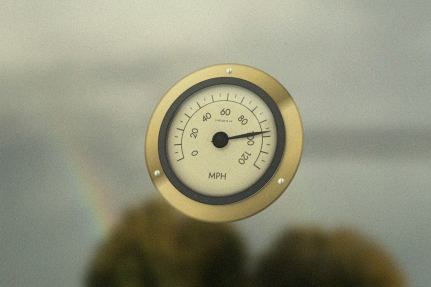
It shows value=97.5 unit=mph
